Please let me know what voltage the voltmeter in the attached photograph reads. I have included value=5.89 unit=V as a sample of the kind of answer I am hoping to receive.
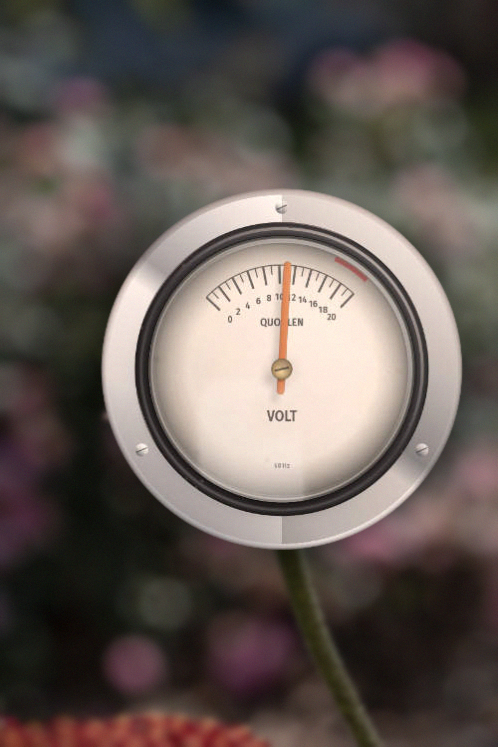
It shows value=11 unit=V
